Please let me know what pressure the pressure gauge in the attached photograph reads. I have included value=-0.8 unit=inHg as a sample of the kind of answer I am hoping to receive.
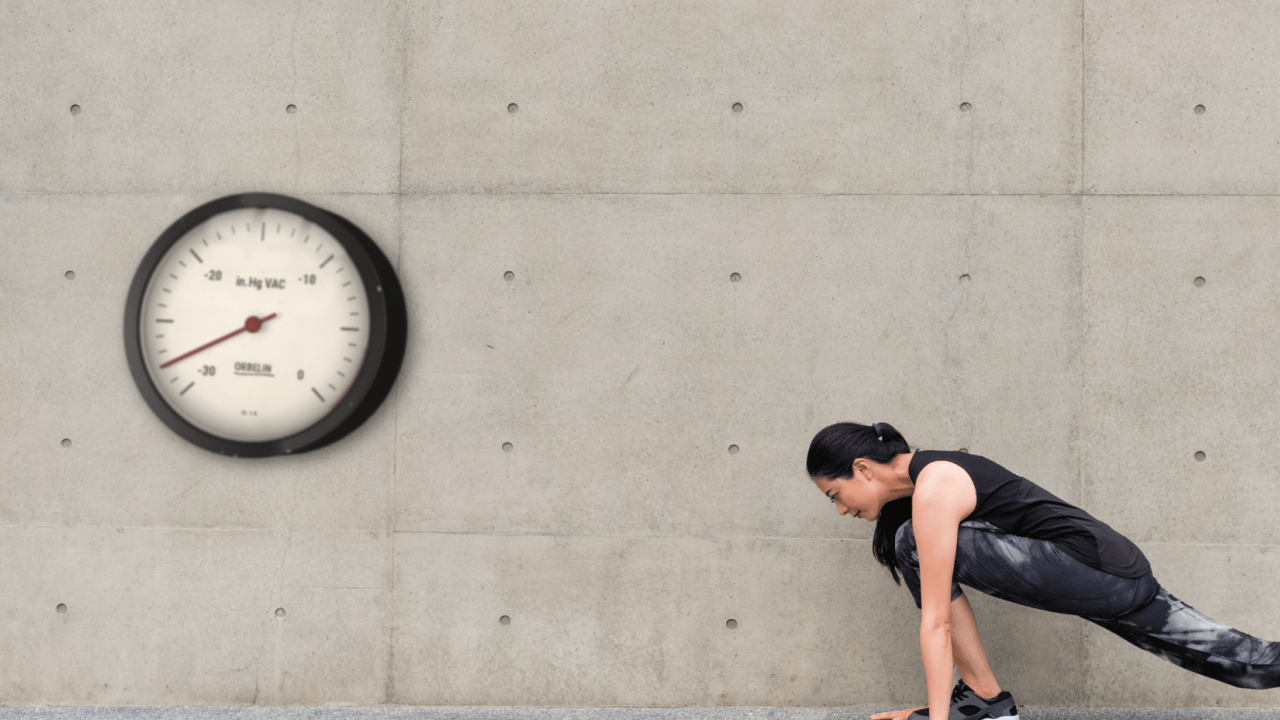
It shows value=-28 unit=inHg
